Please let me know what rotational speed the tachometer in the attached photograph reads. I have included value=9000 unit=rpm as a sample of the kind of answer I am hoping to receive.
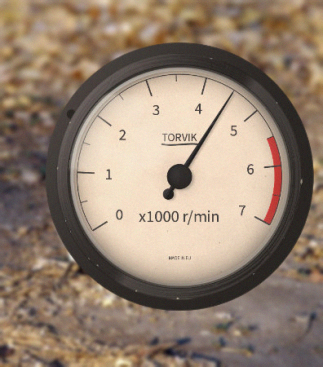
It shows value=4500 unit=rpm
